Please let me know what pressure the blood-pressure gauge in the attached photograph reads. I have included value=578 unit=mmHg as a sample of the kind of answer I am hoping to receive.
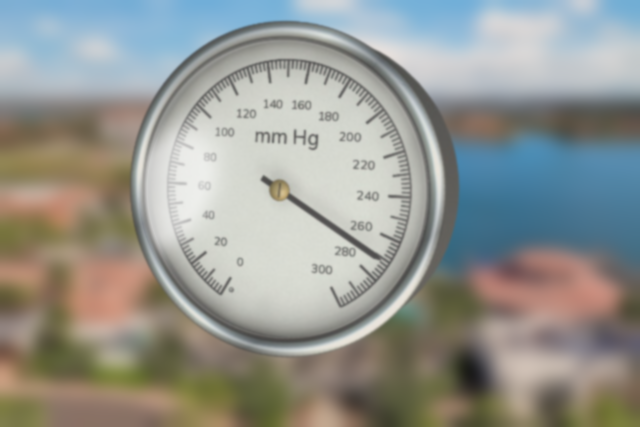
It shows value=270 unit=mmHg
